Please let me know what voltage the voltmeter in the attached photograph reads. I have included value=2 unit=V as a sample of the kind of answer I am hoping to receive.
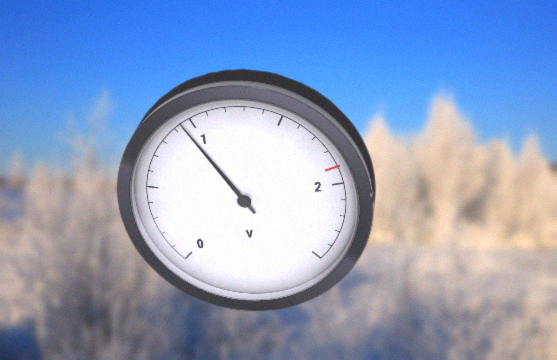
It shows value=0.95 unit=V
